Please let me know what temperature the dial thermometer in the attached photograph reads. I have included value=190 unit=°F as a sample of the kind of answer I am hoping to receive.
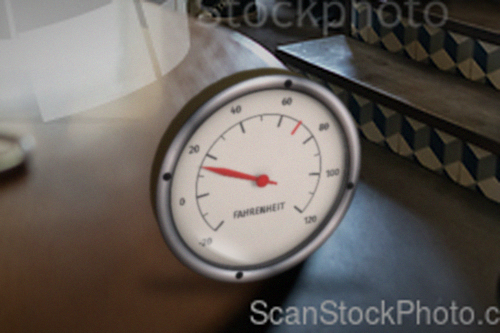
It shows value=15 unit=°F
